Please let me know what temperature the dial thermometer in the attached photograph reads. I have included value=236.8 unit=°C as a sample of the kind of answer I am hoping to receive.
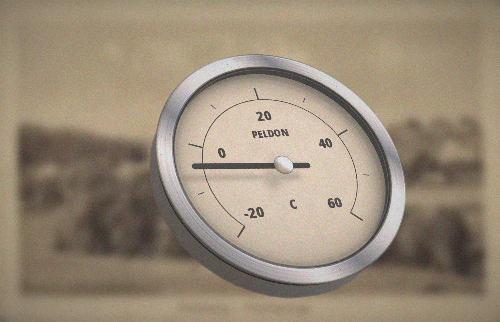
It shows value=-5 unit=°C
